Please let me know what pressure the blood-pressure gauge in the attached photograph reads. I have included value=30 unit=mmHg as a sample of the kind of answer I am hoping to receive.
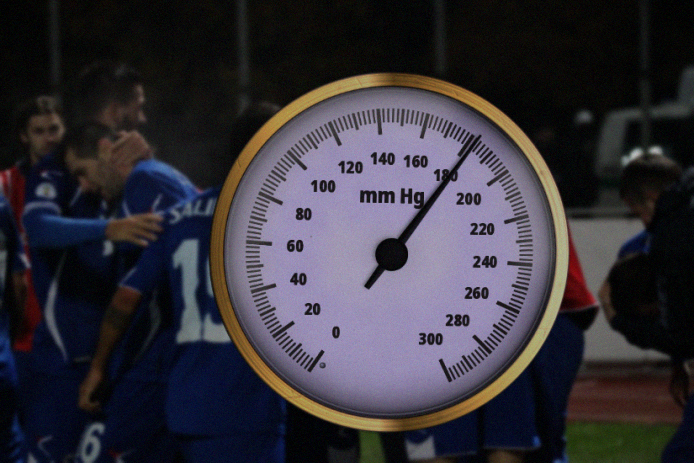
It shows value=182 unit=mmHg
